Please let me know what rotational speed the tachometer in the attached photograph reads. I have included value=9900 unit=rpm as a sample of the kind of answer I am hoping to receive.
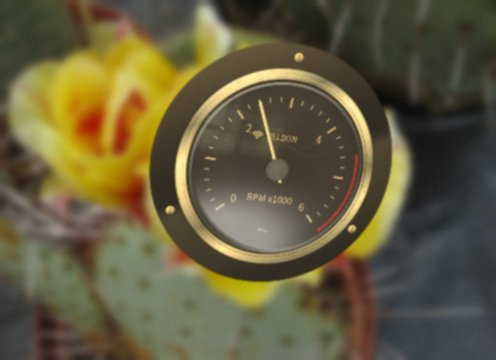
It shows value=2400 unit=rpm
